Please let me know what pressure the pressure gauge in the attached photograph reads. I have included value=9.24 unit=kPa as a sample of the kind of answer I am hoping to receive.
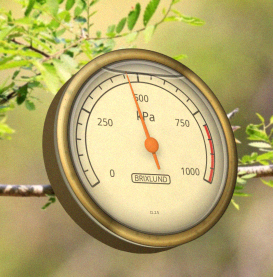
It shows value=450 unit=kPa
